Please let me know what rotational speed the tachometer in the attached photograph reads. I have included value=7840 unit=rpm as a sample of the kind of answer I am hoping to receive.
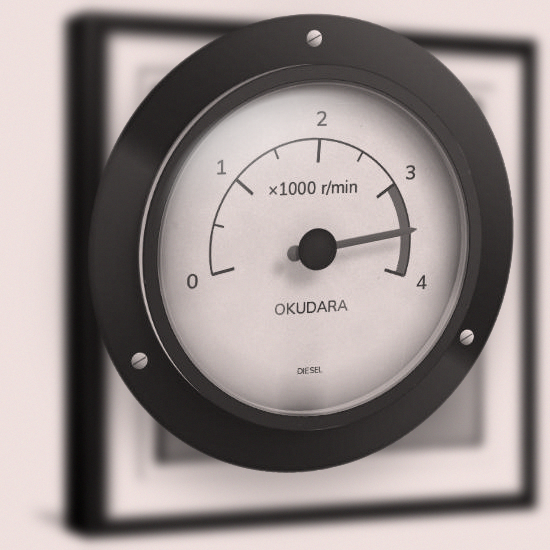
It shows value=3500 unit=rpm
